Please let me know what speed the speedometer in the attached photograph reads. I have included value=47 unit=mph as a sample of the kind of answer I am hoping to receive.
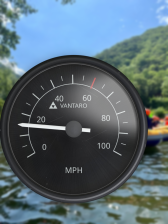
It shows value=15 unit=mph
